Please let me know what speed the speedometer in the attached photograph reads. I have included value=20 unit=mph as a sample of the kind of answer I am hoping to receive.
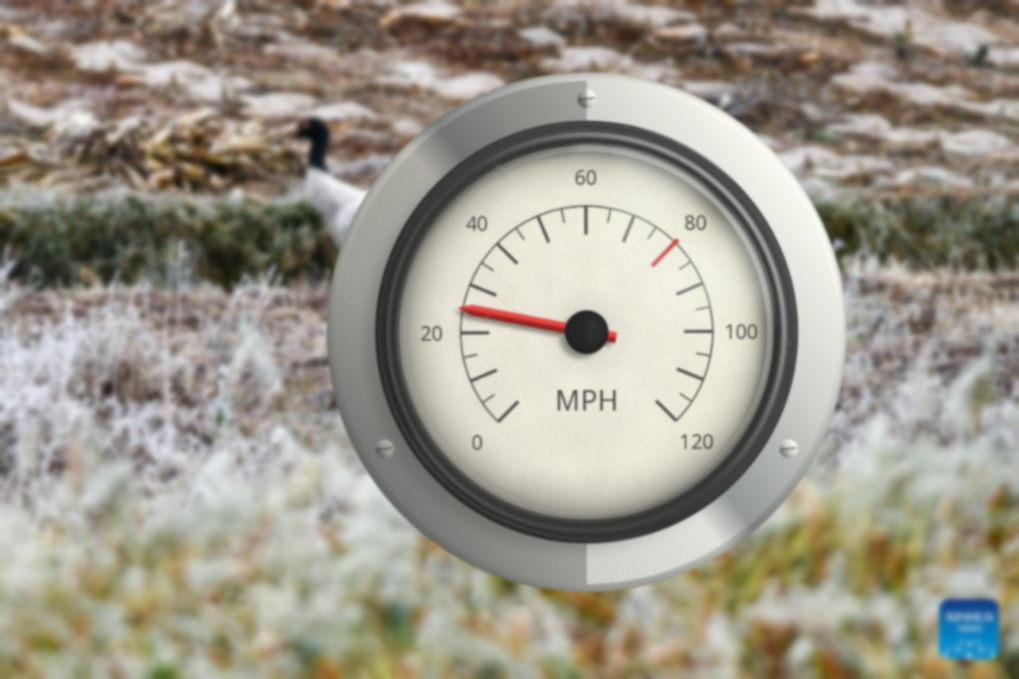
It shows value=25 unit=mph
